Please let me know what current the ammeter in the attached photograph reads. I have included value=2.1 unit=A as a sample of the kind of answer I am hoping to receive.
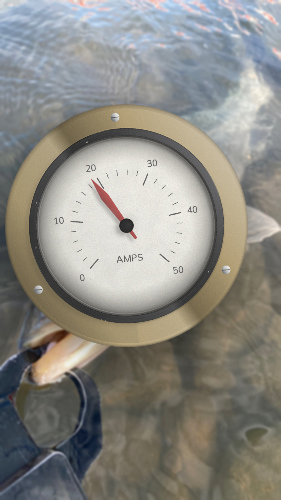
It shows value=19 unit=A
